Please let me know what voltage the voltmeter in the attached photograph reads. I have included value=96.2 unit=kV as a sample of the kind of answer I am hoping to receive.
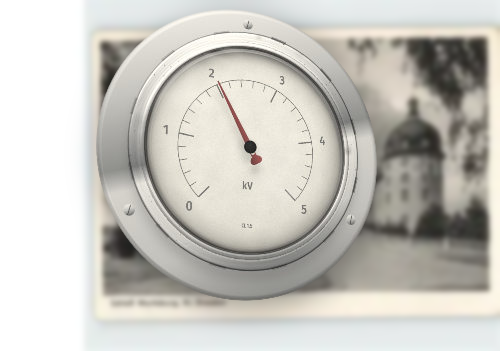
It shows value=2 unit=kV
